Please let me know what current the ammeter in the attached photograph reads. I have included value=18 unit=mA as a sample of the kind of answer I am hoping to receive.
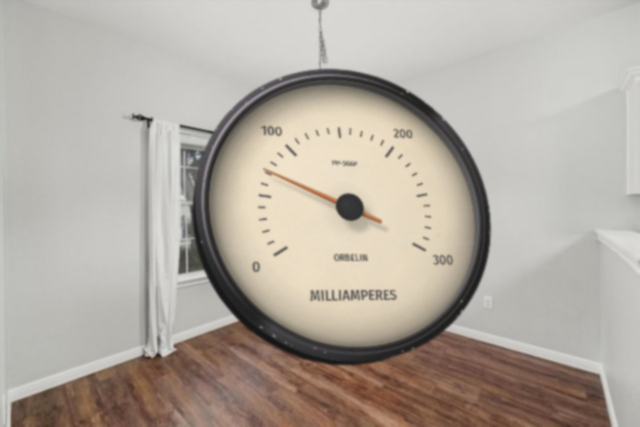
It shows value=70 unit=mA
